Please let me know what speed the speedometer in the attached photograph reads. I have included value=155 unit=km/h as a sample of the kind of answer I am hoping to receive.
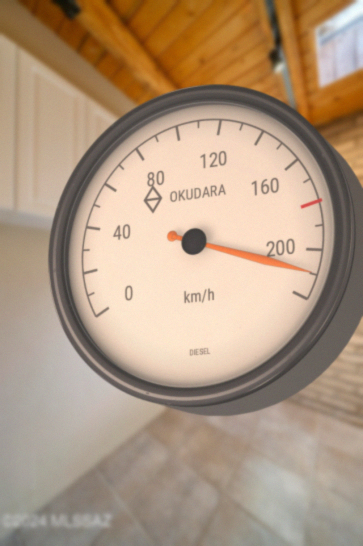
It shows value=210 unit=km/h
